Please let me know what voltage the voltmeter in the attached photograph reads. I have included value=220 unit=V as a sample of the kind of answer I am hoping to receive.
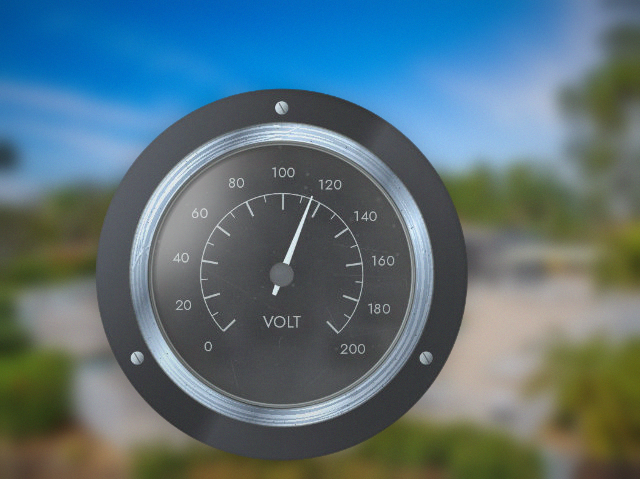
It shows value=115 unit=V
